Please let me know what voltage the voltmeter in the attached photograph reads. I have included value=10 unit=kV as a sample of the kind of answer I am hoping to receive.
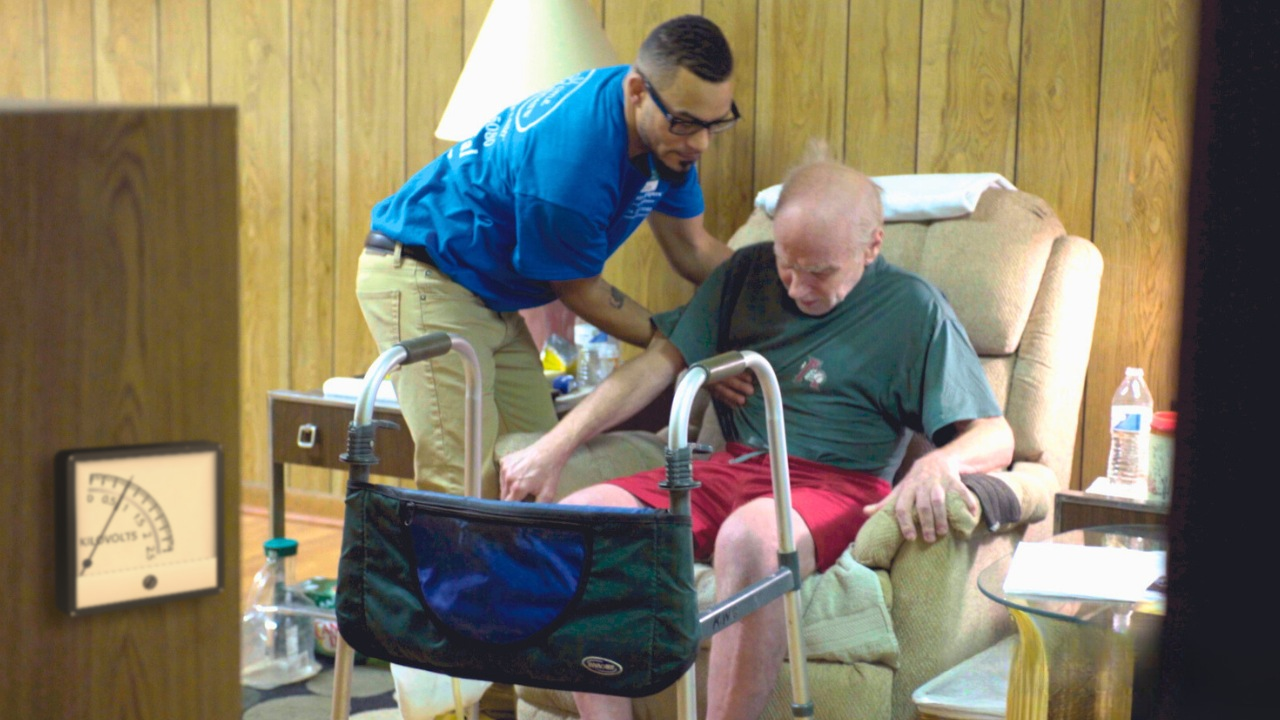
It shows value=0.75 unit=kV
